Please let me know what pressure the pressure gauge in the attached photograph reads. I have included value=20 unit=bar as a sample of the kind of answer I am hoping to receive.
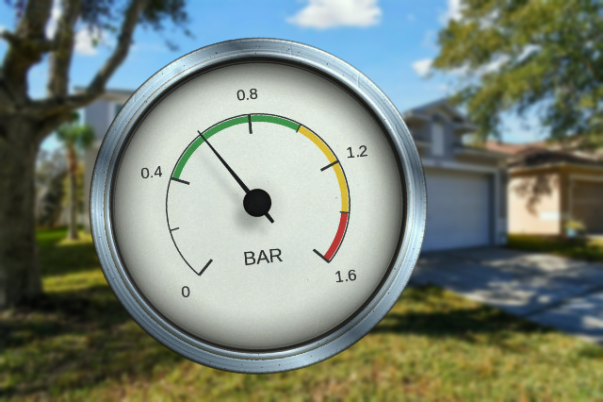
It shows value=0.6 unit=bar
